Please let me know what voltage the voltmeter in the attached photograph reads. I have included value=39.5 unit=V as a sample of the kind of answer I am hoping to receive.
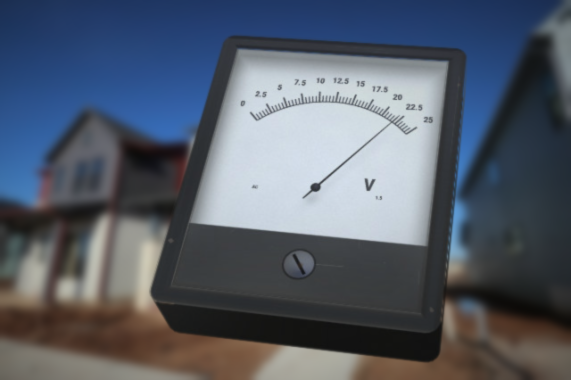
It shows value=22.5 unit=V
